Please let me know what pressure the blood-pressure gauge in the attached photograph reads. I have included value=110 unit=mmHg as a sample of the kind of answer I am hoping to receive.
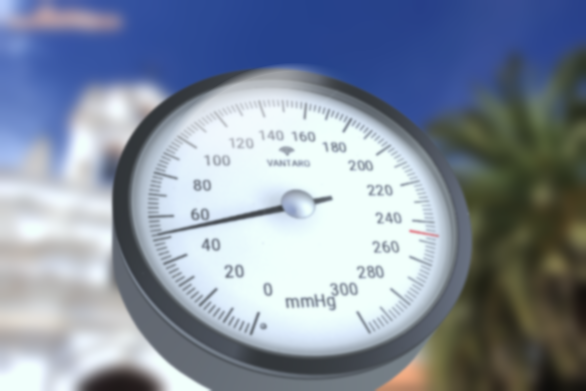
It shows value=50 unit=mmHg
